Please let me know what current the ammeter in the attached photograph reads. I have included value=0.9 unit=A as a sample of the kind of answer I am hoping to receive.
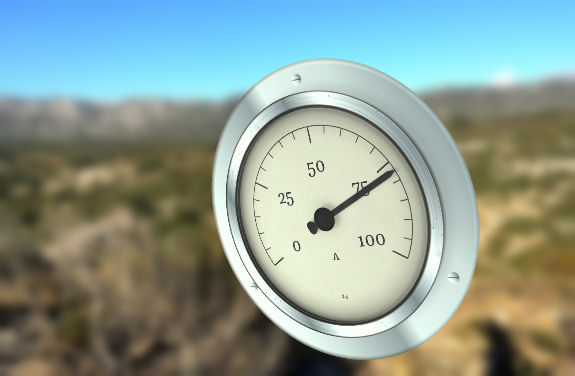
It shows value=77.5 unit=A
